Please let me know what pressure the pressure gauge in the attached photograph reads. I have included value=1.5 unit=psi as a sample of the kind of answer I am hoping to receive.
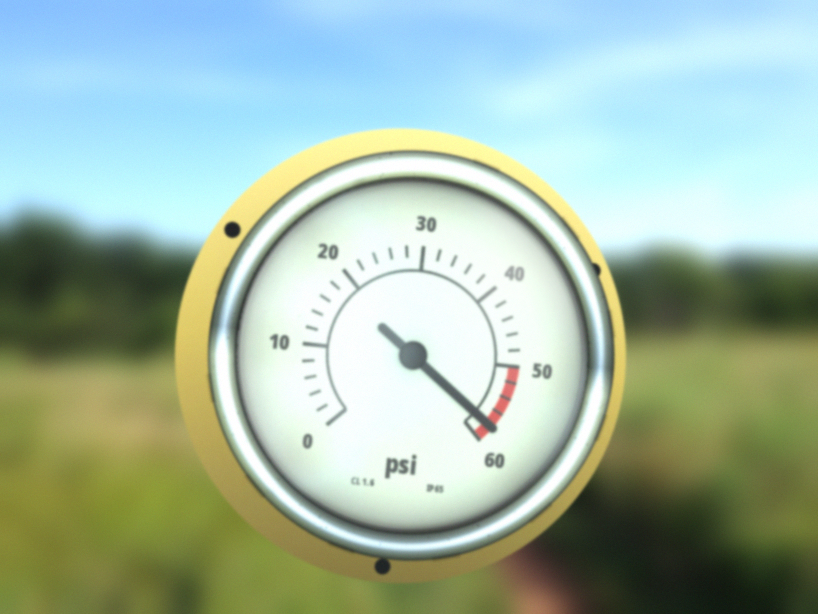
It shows value=58 unit=psi
